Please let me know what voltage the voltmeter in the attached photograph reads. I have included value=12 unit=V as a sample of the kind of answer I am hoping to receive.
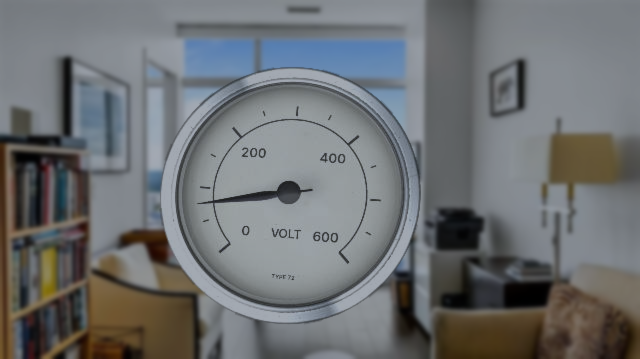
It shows value=75 unit=V
